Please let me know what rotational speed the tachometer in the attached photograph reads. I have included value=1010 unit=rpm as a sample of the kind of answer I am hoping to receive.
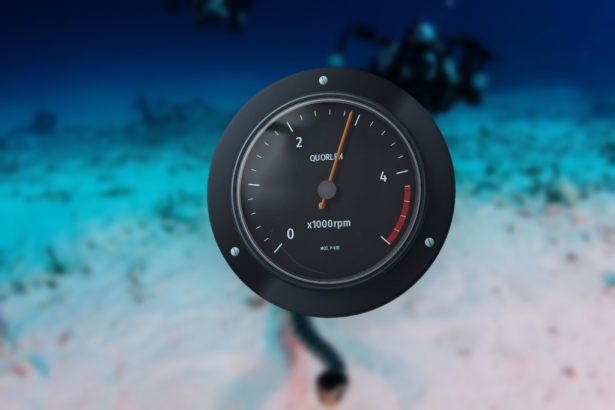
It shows value=2900 unit=rpm
